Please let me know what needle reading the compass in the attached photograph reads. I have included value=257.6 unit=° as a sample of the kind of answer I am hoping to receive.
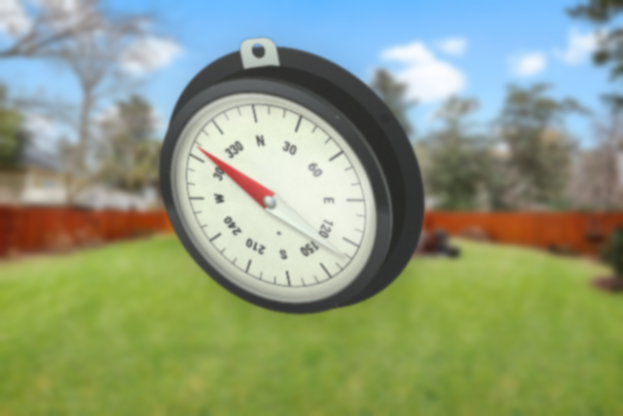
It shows value=310 unit=°
